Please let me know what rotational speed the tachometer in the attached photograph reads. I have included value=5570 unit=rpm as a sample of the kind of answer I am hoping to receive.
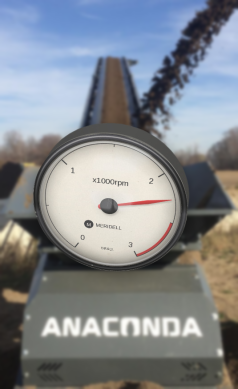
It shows value=2250 unit=rpm
